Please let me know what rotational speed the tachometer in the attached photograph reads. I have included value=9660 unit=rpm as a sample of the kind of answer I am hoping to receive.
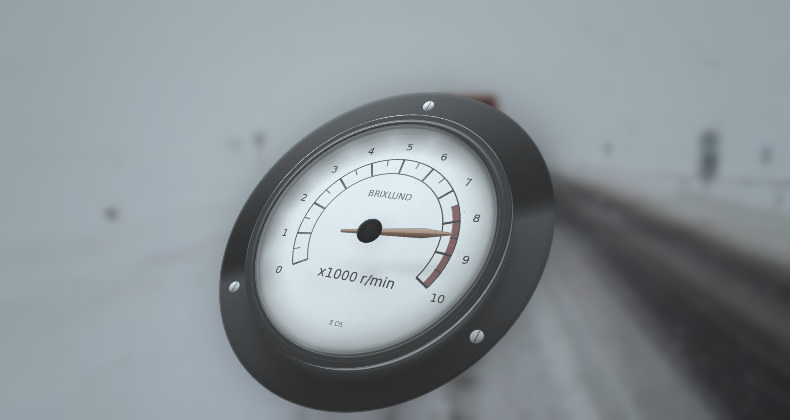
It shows value=8500 unit=rpm
